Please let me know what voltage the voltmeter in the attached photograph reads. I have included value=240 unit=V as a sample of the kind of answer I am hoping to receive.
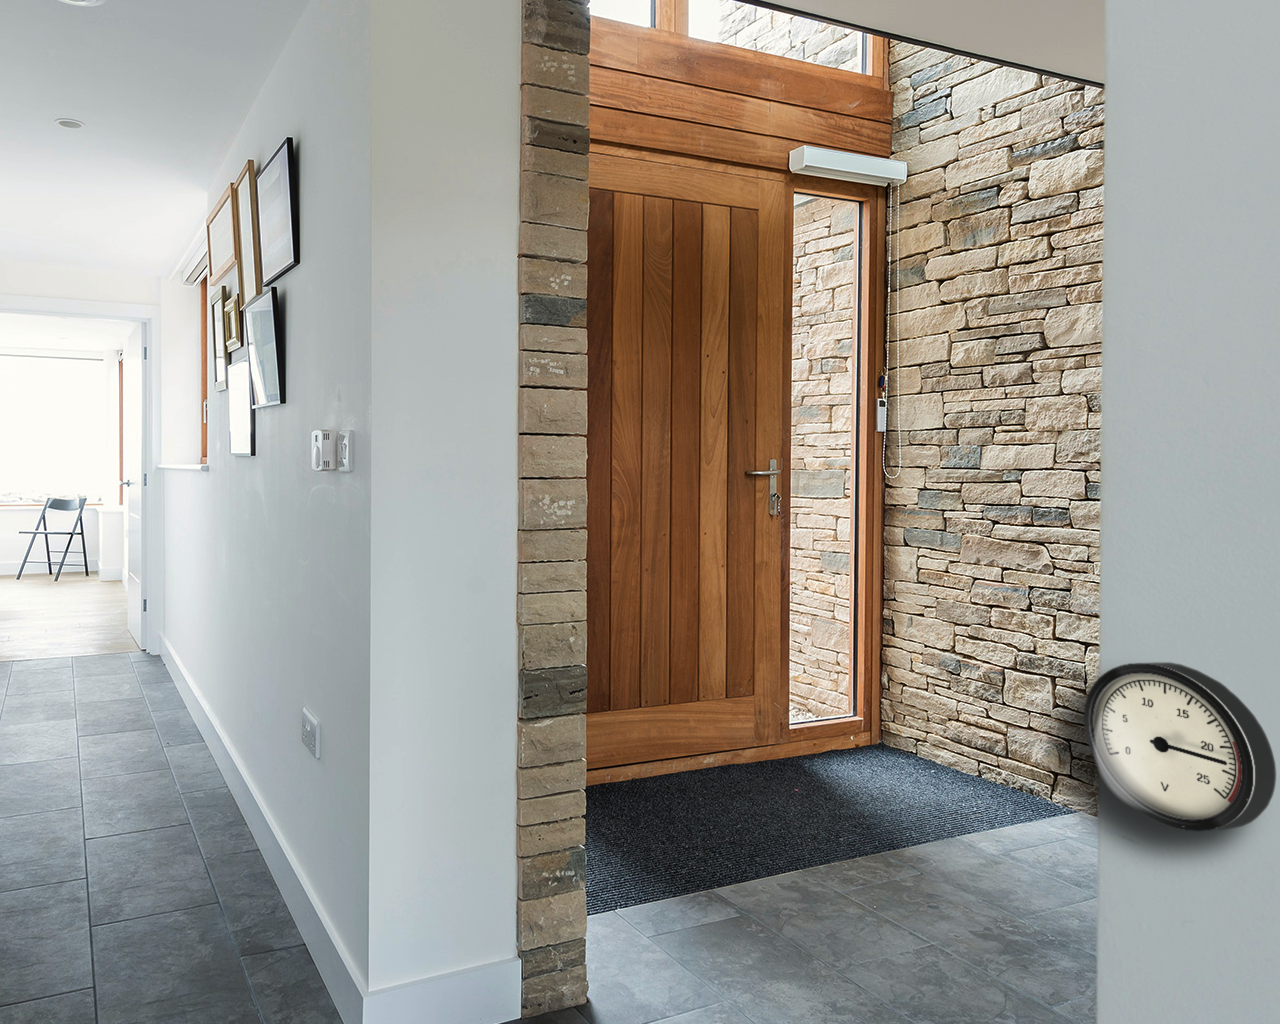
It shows value=21.5 unit=V
